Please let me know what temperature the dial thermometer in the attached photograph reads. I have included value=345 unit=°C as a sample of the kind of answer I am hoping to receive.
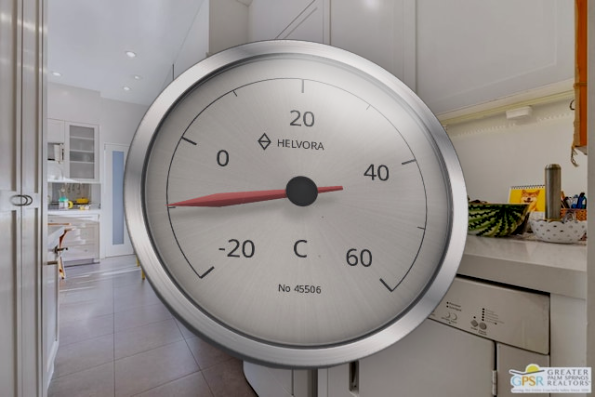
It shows value=-10 unit=°C
